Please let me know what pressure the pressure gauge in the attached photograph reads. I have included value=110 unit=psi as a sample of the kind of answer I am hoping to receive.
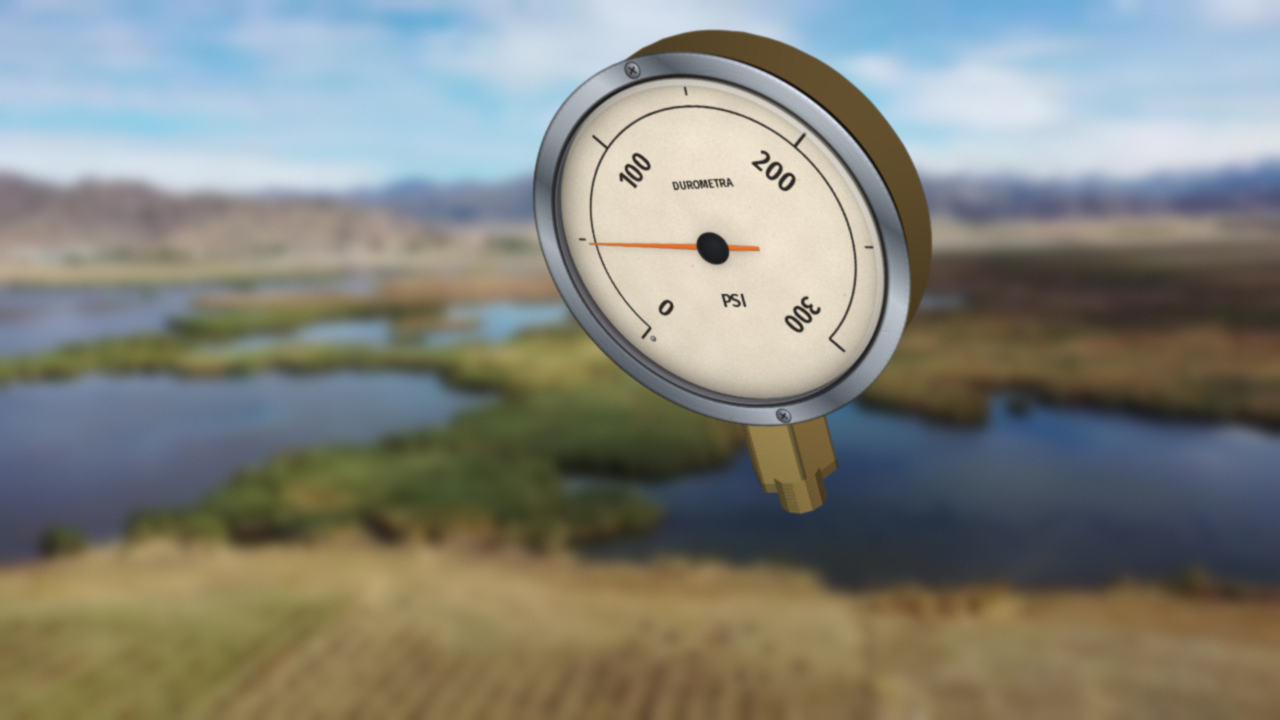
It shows value=50 unit=psi
